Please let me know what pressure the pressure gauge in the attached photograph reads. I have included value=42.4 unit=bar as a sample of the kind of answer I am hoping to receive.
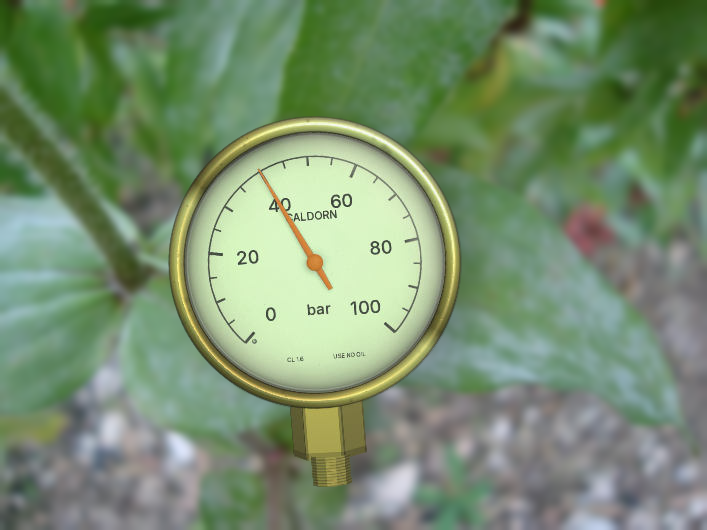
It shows value=40 unit=bar
